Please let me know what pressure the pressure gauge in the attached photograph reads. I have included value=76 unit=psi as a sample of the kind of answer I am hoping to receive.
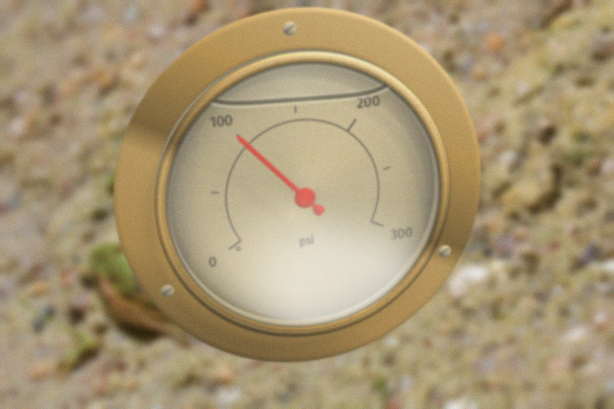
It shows value=100 unit=psi
